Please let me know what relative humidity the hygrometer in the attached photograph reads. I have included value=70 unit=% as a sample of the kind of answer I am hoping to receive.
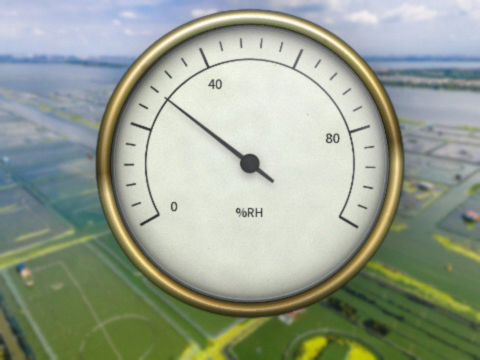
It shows value=28 unit=%
